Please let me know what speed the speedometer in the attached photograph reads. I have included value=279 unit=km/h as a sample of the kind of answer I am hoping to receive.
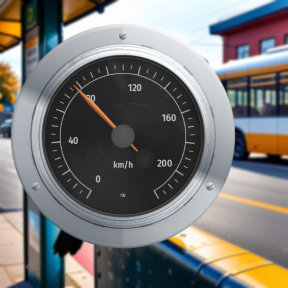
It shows value=77.5 unit=km/h
